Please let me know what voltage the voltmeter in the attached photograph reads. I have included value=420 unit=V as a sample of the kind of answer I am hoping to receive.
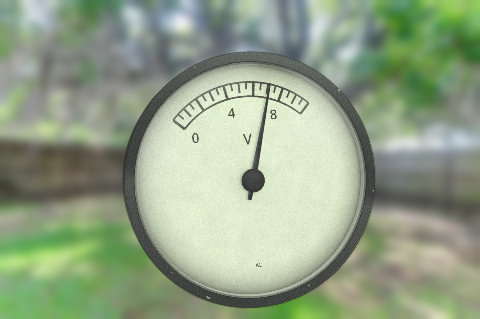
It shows value=7 unit=V
